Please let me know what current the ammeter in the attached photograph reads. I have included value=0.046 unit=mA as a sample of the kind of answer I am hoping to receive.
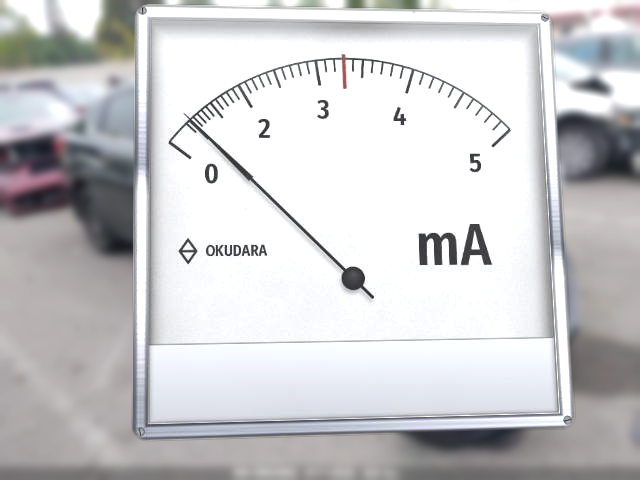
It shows value=1 unit=mA
